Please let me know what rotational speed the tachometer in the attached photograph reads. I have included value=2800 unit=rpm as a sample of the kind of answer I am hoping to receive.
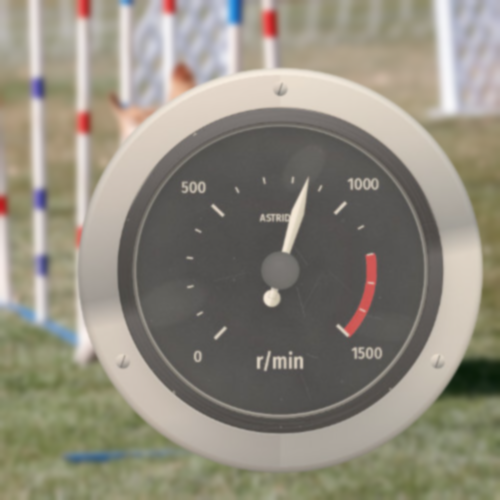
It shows value=850 unit=rpm
